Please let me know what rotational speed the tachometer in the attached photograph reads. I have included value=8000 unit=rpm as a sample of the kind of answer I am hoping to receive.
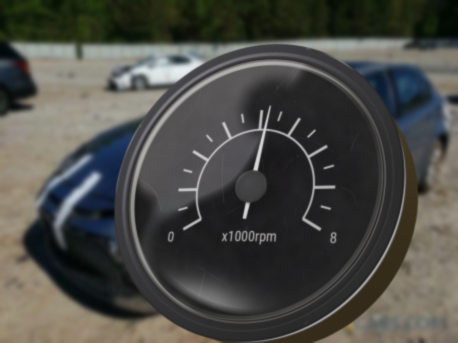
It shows value=4250 unit=rpm
